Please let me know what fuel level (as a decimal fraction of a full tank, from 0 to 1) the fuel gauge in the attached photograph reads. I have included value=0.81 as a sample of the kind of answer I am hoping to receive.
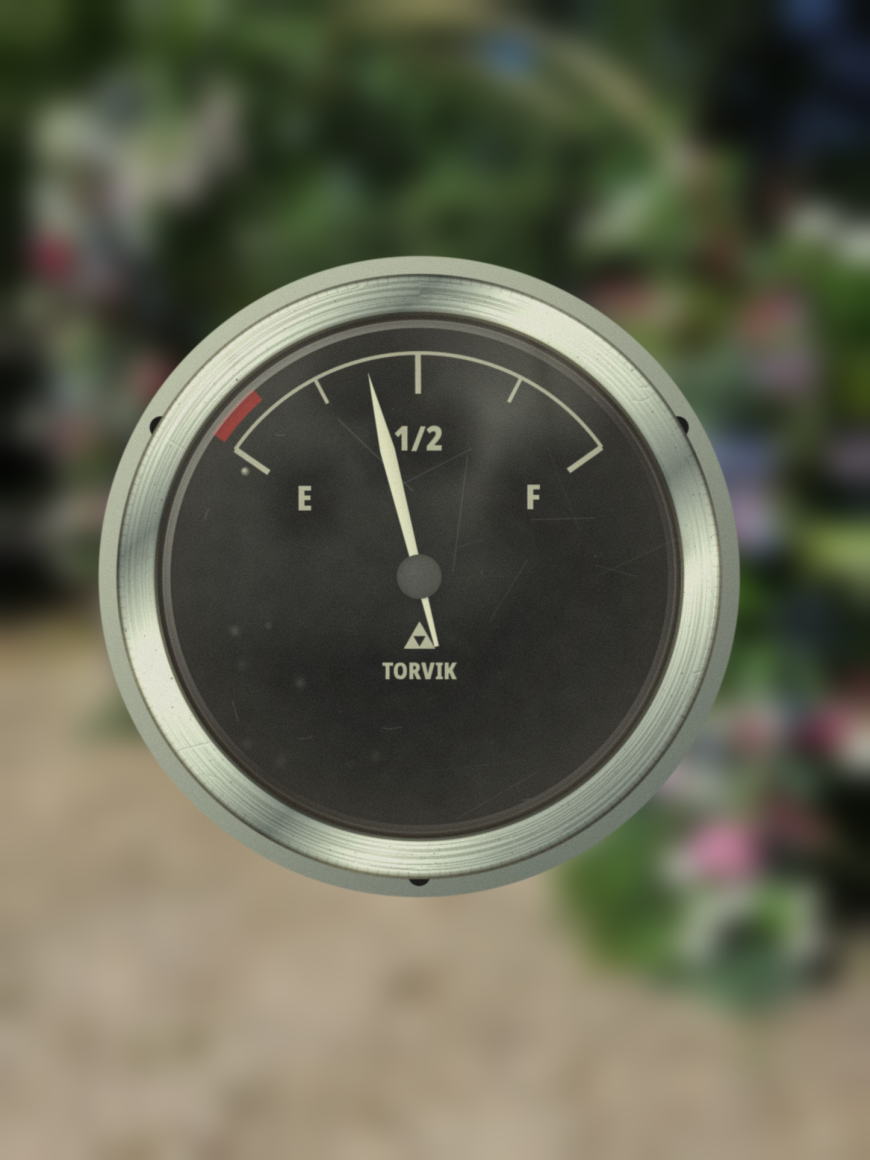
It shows value=0.375
